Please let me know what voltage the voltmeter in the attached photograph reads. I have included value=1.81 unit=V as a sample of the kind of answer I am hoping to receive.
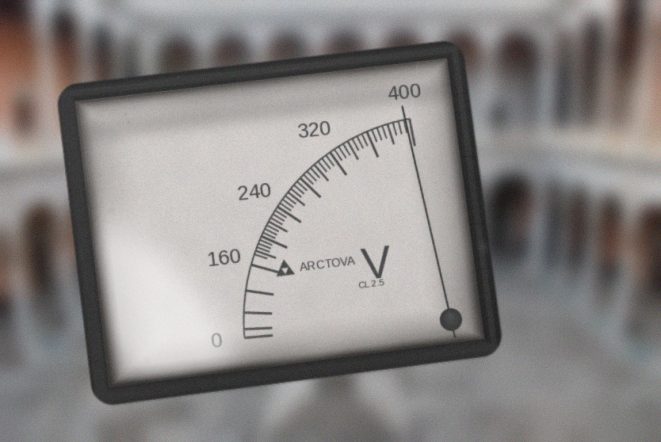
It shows value=395 unit=V
